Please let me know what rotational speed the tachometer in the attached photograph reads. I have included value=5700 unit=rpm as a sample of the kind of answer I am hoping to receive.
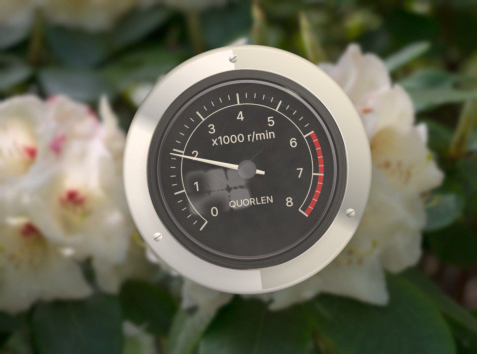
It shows value=1900 unit=rpm
